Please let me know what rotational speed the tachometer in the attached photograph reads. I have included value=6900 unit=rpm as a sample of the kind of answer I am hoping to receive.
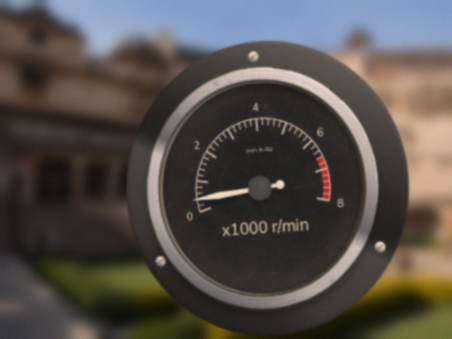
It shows value=400 unit=rpm
